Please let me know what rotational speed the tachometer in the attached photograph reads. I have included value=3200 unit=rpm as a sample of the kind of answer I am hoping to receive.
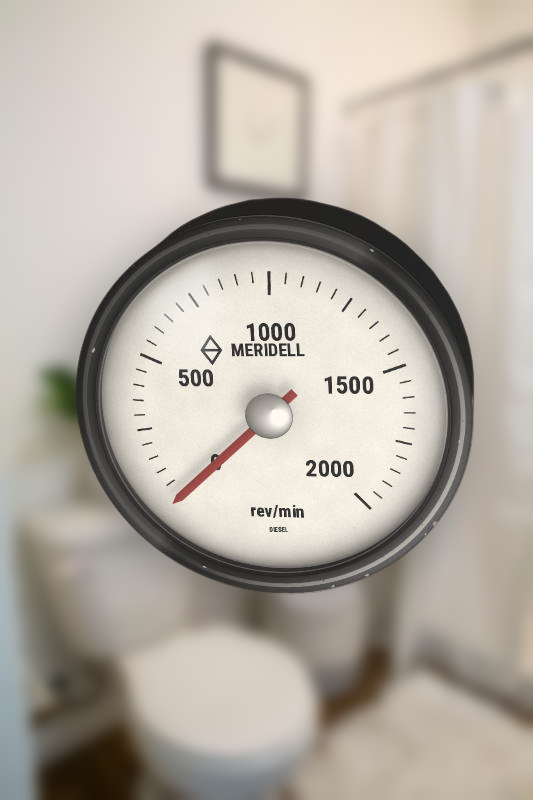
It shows value=0 unit=rpm
